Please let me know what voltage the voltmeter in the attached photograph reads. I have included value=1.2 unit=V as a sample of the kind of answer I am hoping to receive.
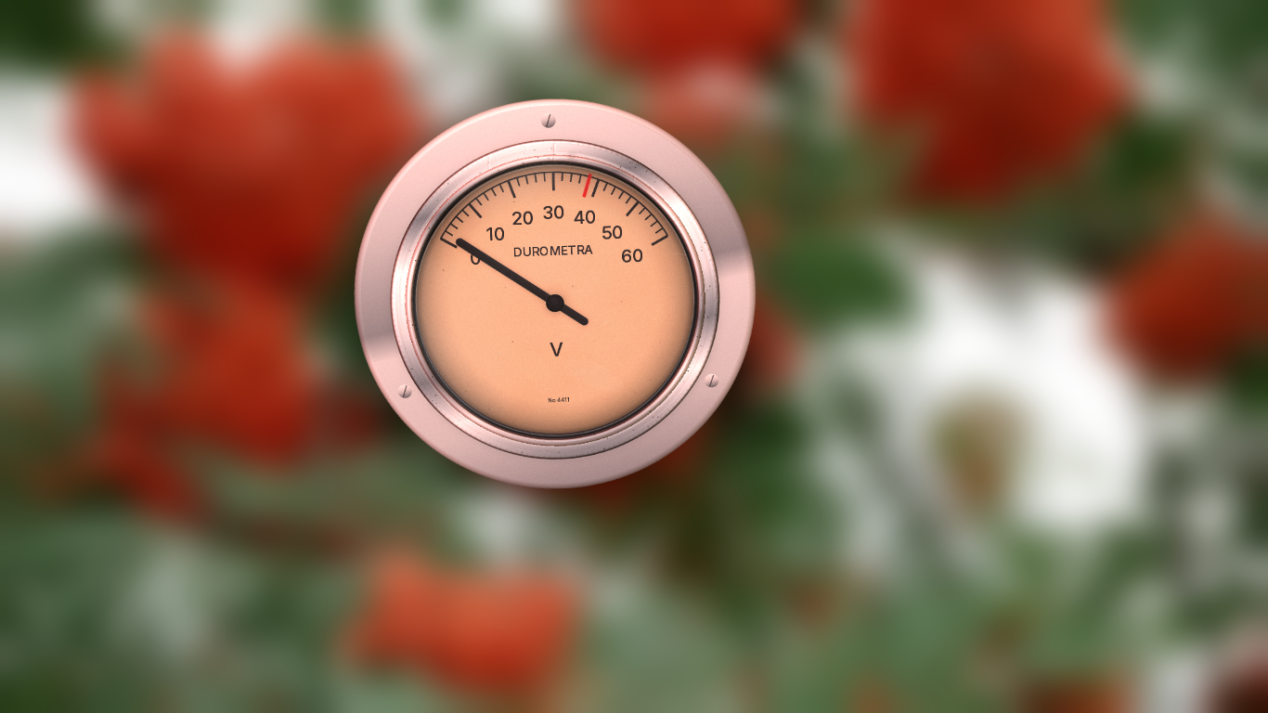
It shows value=2 unit=V
